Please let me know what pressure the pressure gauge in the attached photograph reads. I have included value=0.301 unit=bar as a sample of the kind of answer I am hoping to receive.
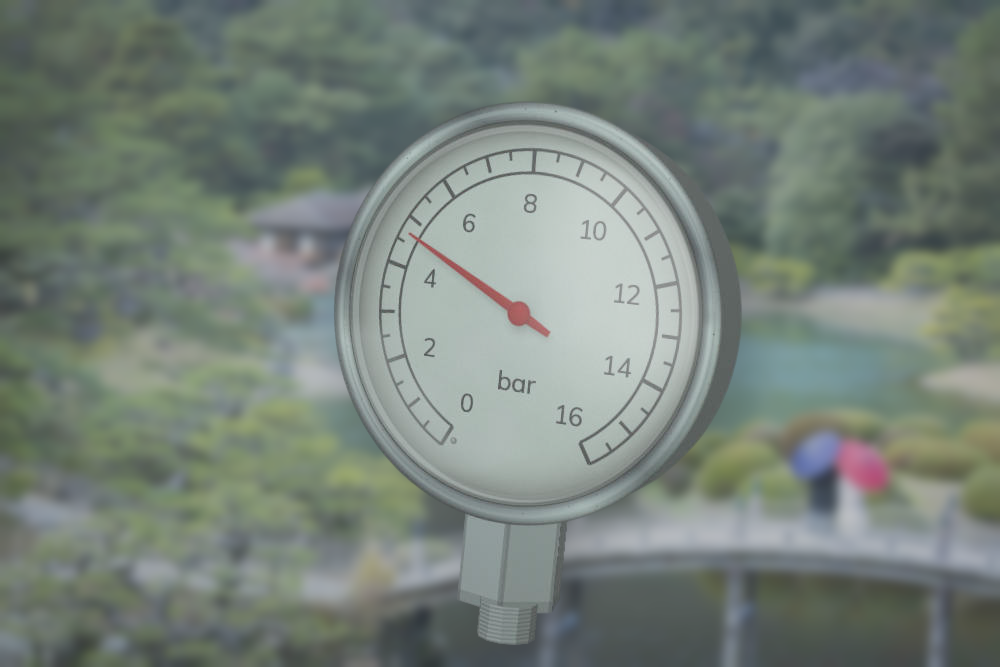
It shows value=4.75 unit=bar
